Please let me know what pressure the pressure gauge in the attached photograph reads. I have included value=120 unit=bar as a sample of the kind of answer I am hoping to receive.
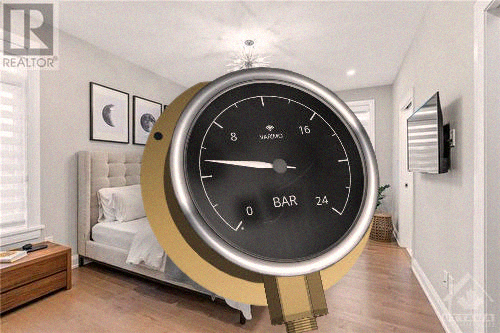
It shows value=5 unit=bar
